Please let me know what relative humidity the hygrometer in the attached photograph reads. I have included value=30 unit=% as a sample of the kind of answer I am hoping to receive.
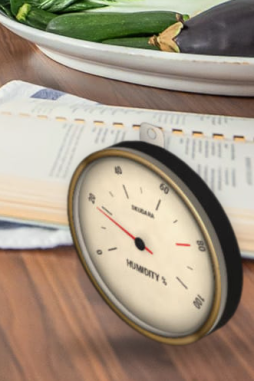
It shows value=20 unit=%
